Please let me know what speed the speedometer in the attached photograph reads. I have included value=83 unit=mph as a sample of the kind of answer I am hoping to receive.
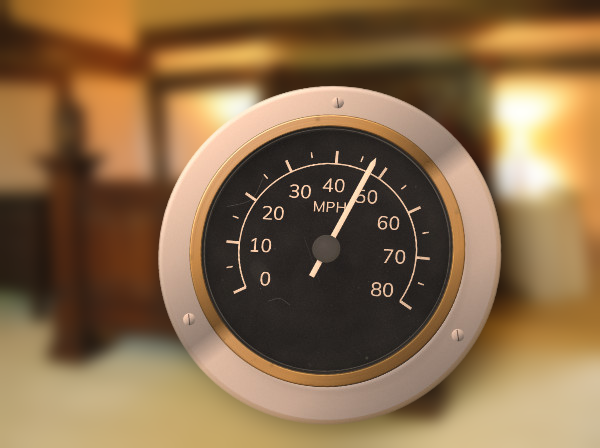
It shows value=47.5 unit=mph
